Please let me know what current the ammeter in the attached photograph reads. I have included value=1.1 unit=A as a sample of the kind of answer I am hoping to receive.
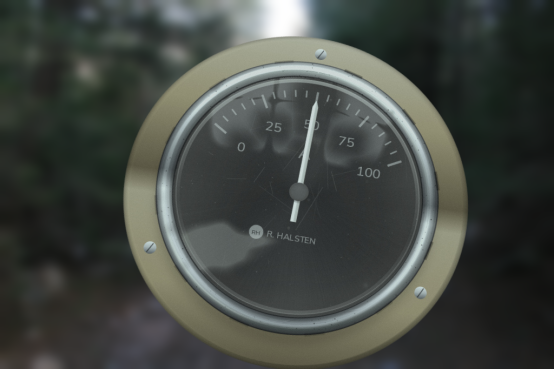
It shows value=50 unit=A
